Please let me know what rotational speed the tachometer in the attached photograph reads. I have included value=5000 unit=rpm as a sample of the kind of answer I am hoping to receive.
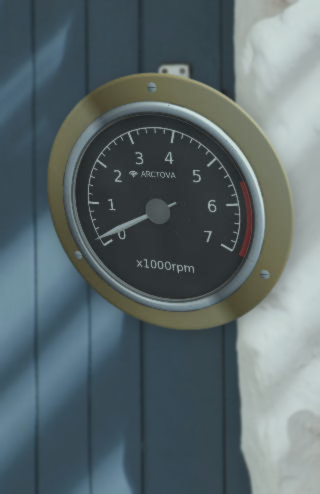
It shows value=200 unit=rpm
